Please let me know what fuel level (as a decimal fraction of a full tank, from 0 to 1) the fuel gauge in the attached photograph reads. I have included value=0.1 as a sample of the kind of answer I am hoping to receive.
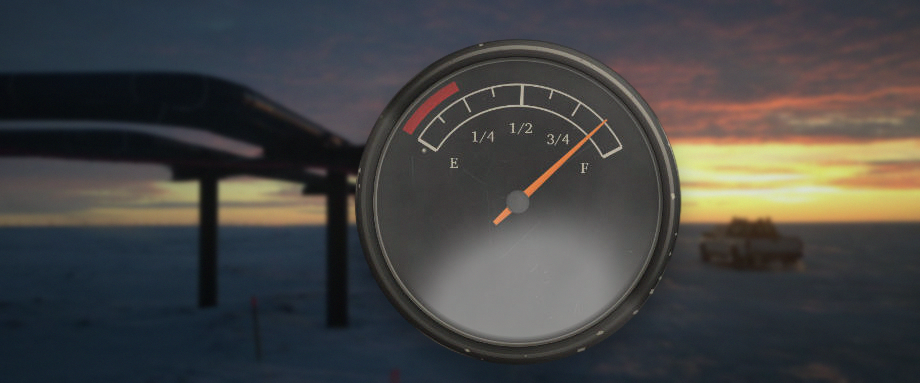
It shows value=0.875
